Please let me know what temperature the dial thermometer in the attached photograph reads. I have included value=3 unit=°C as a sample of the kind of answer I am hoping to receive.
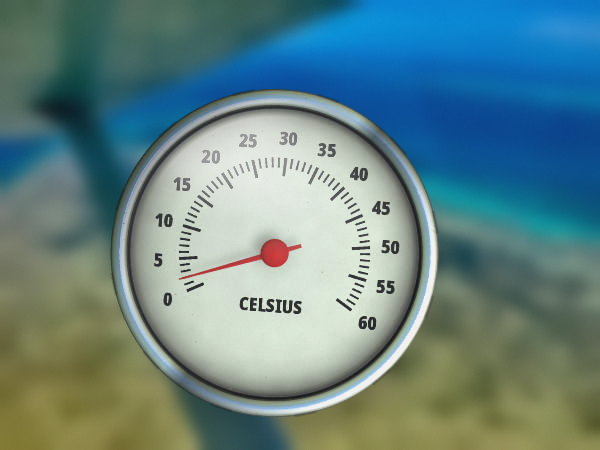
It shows value=2 unit=°C
